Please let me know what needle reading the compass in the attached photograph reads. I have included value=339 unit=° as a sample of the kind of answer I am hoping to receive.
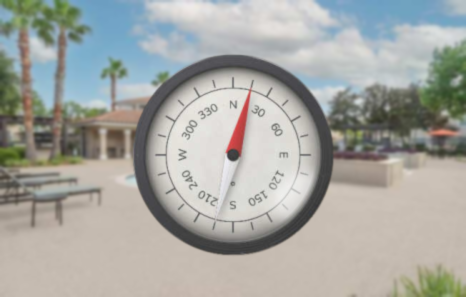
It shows value=15 unit=°
